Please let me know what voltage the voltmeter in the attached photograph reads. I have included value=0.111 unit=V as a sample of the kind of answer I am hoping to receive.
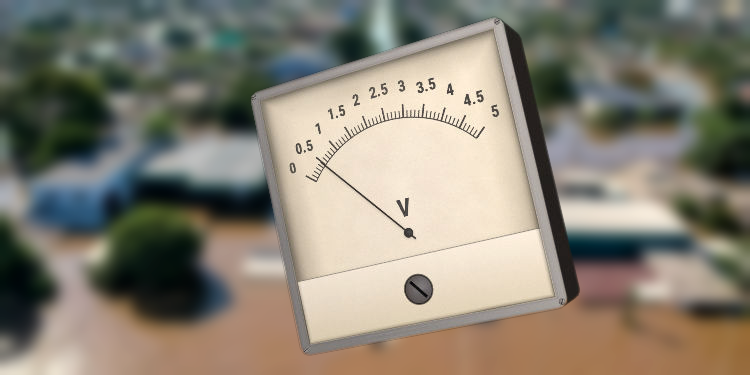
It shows value=0.5 unit=V
